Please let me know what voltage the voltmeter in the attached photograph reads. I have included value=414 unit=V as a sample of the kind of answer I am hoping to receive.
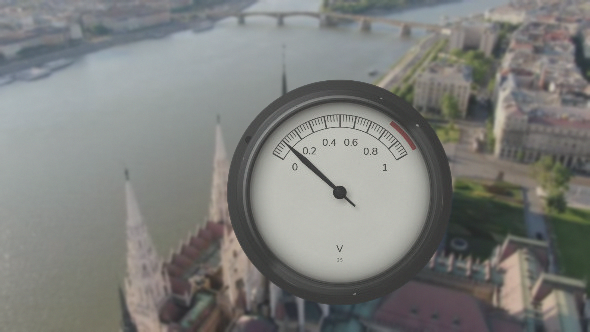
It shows value=0.1 unit=V
